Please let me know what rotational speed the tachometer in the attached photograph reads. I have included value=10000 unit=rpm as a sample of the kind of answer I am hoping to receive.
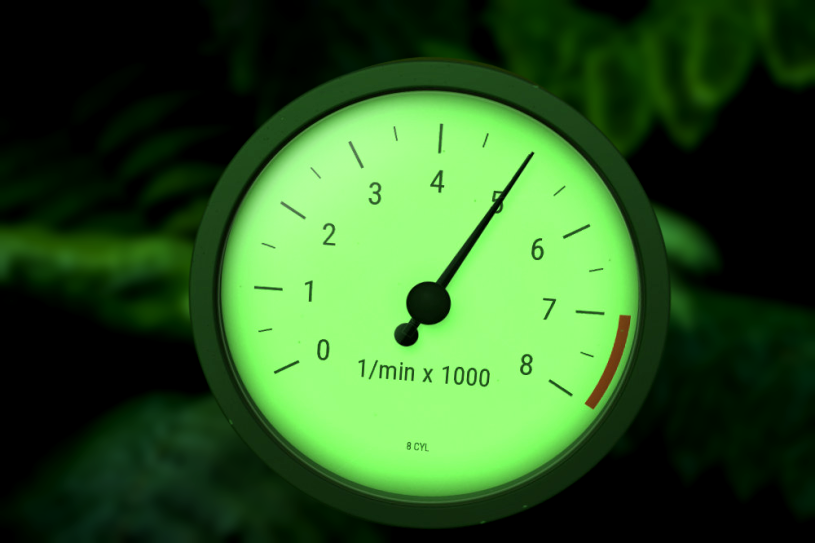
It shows value=5000 unit=rpm
